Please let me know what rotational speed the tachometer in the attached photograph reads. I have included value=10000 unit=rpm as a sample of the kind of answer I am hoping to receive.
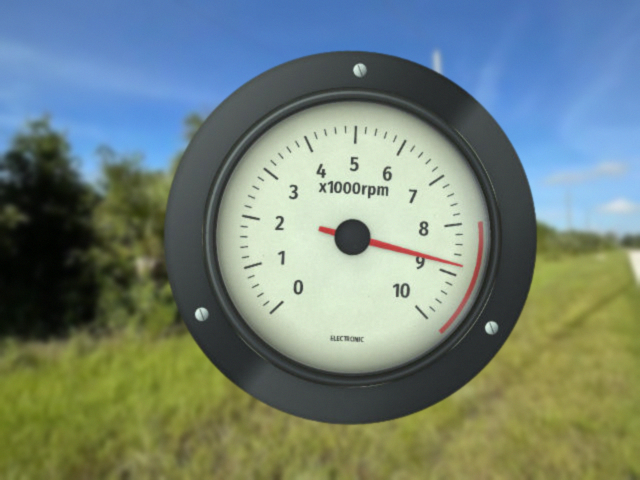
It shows value=8800 unit=rpm
